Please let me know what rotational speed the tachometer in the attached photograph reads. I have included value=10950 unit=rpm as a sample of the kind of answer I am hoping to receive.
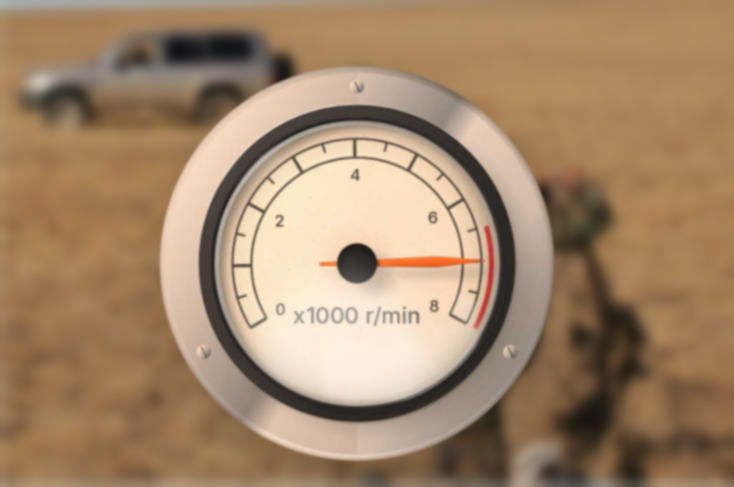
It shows value=7000 unit=rpm
